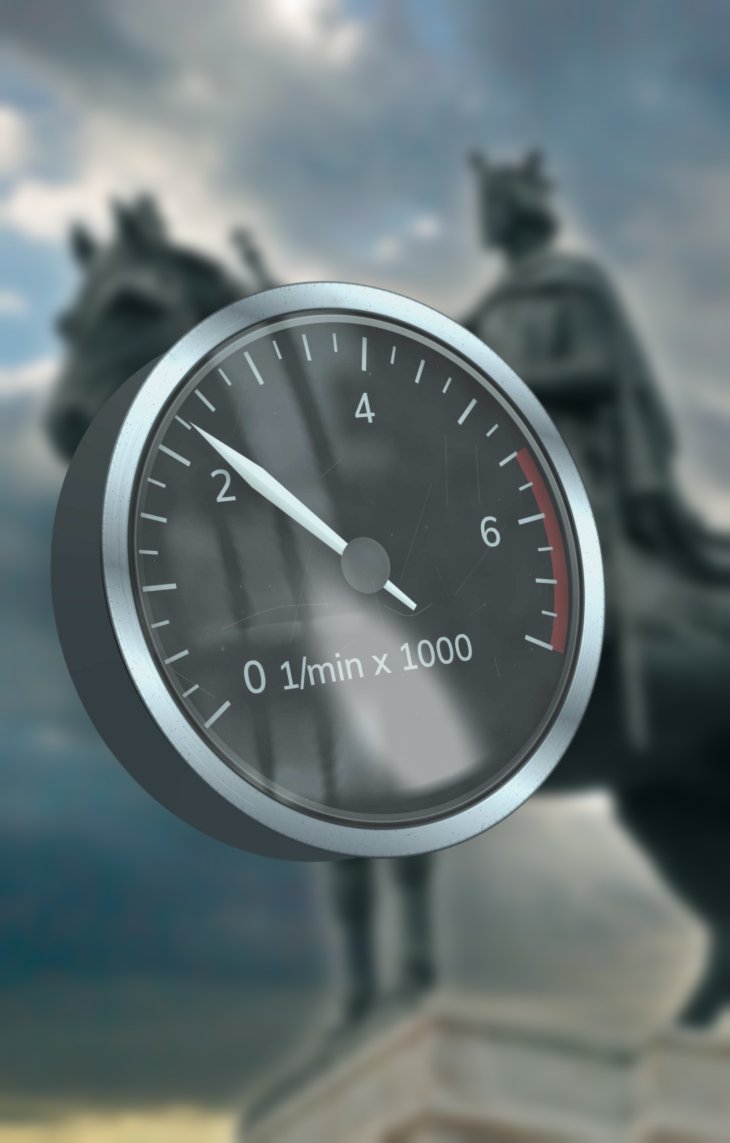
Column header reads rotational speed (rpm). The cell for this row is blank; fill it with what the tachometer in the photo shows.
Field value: 2250 rpm
